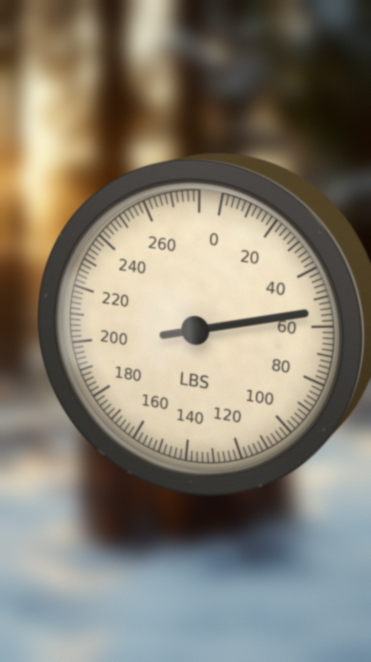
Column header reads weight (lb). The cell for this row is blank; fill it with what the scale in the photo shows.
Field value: 54 lb
